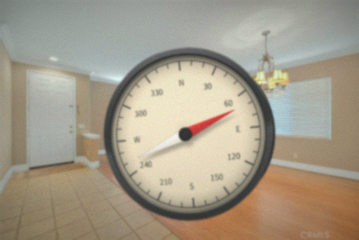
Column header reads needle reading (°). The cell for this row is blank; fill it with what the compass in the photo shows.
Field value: 70 °
